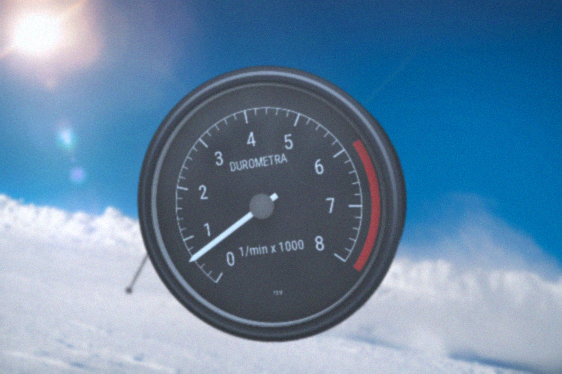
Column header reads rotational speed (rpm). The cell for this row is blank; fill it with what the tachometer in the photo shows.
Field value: 600 rpm
